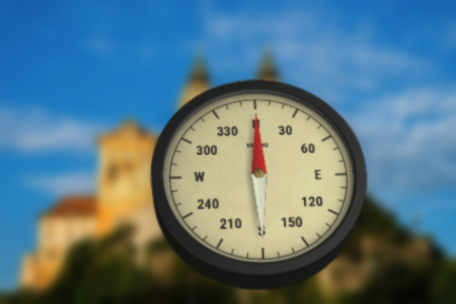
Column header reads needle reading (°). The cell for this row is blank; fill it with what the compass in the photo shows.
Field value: 0 °
